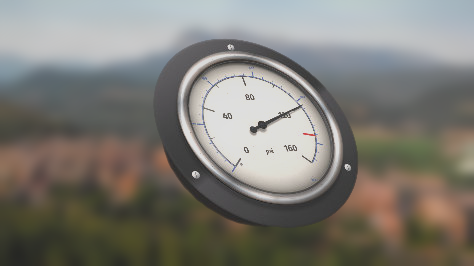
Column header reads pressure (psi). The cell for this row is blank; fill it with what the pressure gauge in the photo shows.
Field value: 120 psi
